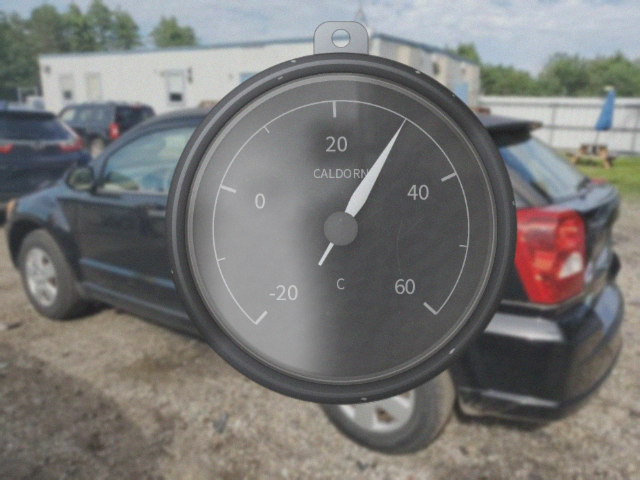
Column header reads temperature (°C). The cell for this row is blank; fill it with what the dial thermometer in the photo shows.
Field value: 30 °C
